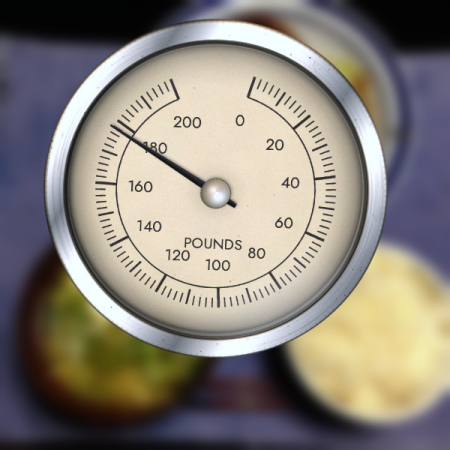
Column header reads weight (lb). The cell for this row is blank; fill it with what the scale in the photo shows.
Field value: 178 lb
